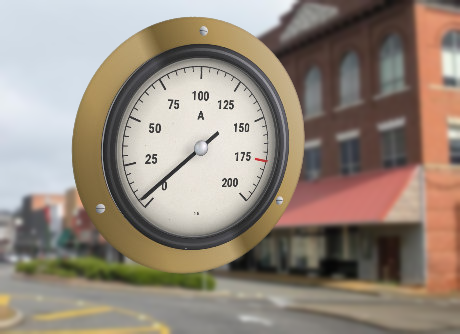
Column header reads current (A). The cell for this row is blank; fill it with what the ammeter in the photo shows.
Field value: 5 A
